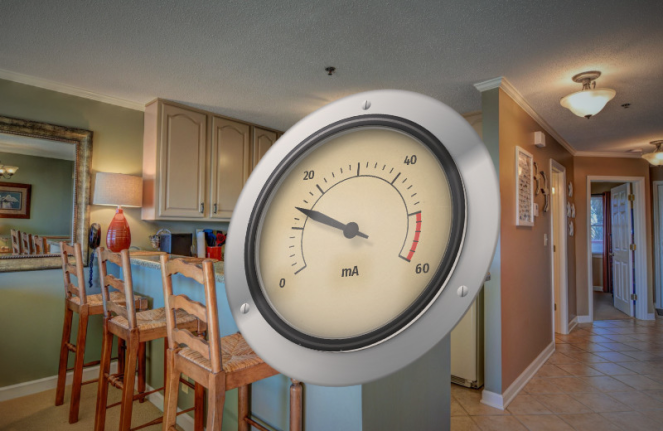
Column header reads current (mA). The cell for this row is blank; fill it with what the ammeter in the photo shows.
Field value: 14 mA
